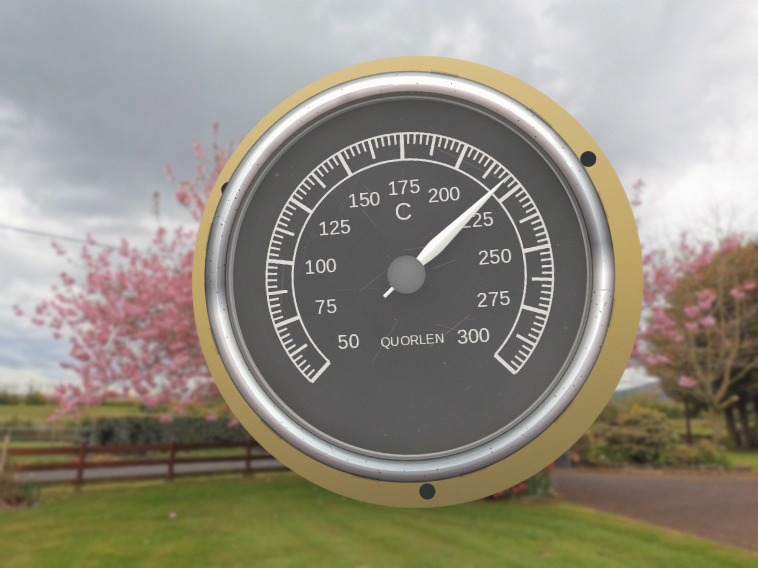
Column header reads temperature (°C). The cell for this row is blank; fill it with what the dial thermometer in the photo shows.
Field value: 220 °C
